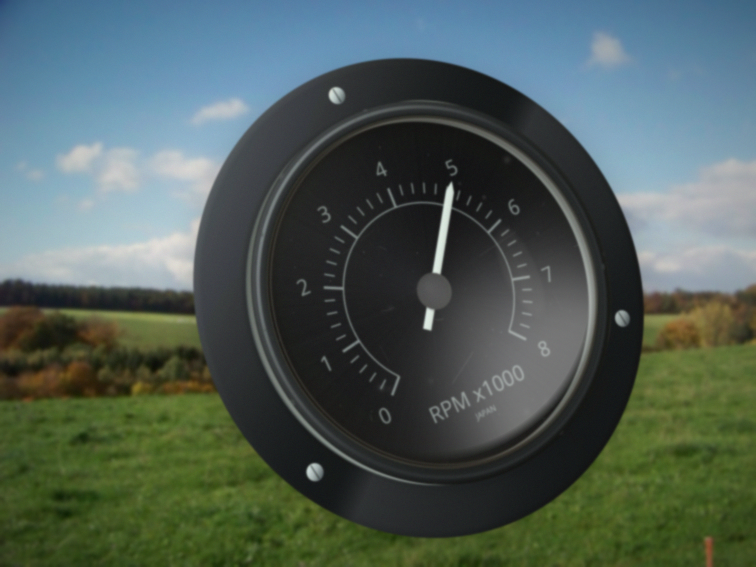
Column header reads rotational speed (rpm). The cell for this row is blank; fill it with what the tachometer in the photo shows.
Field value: 5000 rpm
